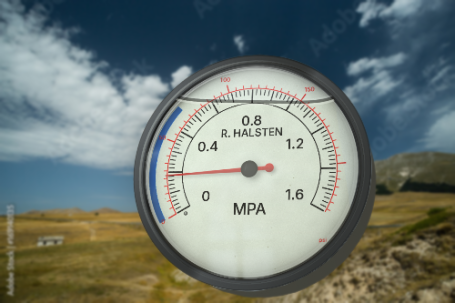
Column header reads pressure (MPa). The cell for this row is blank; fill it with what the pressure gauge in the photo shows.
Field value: 0.18 MPa
